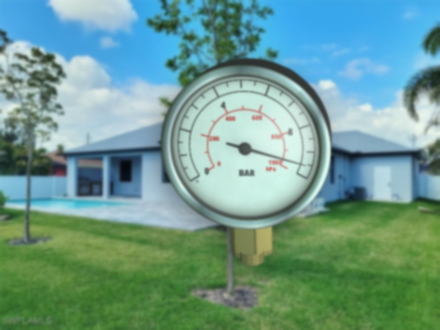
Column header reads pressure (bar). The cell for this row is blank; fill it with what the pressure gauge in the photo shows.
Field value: 9.5 bar
